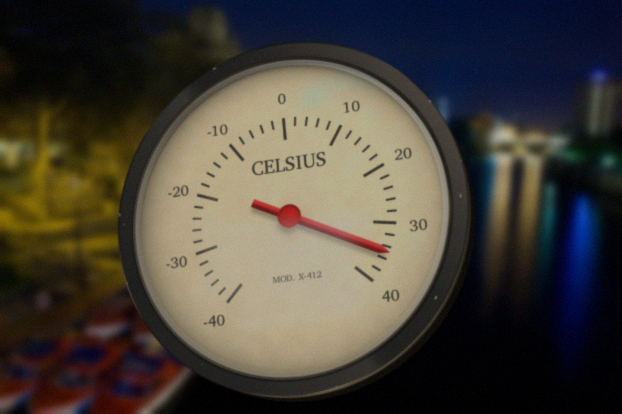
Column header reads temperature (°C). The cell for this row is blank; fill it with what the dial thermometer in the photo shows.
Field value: 35 °C
